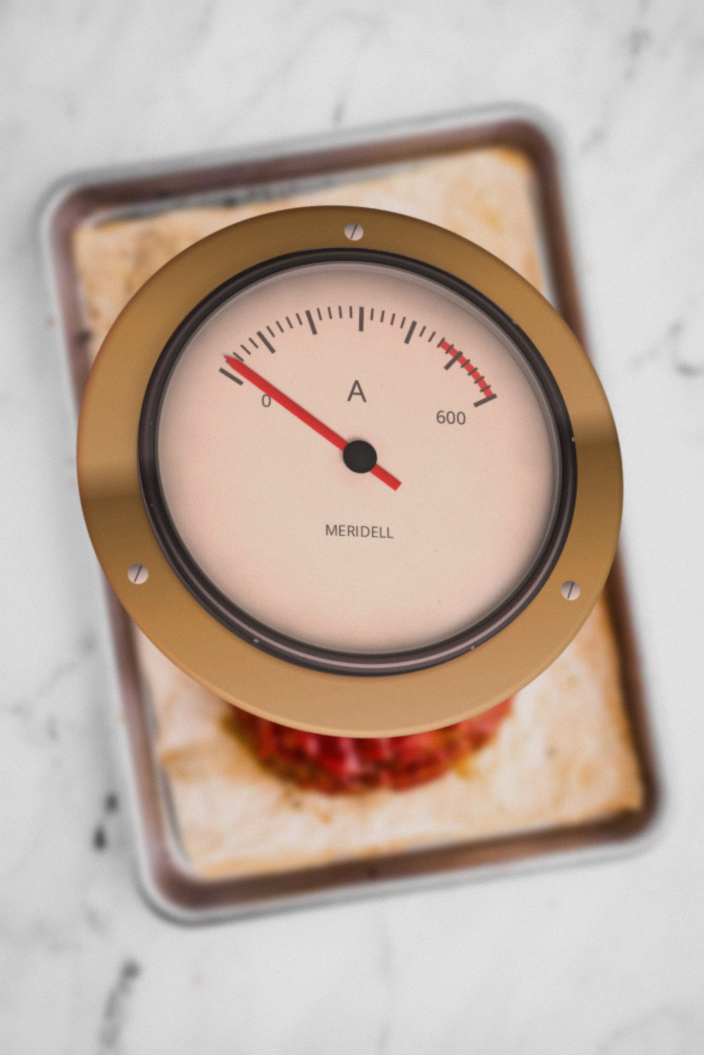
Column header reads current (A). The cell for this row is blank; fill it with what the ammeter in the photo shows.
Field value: 20 A
